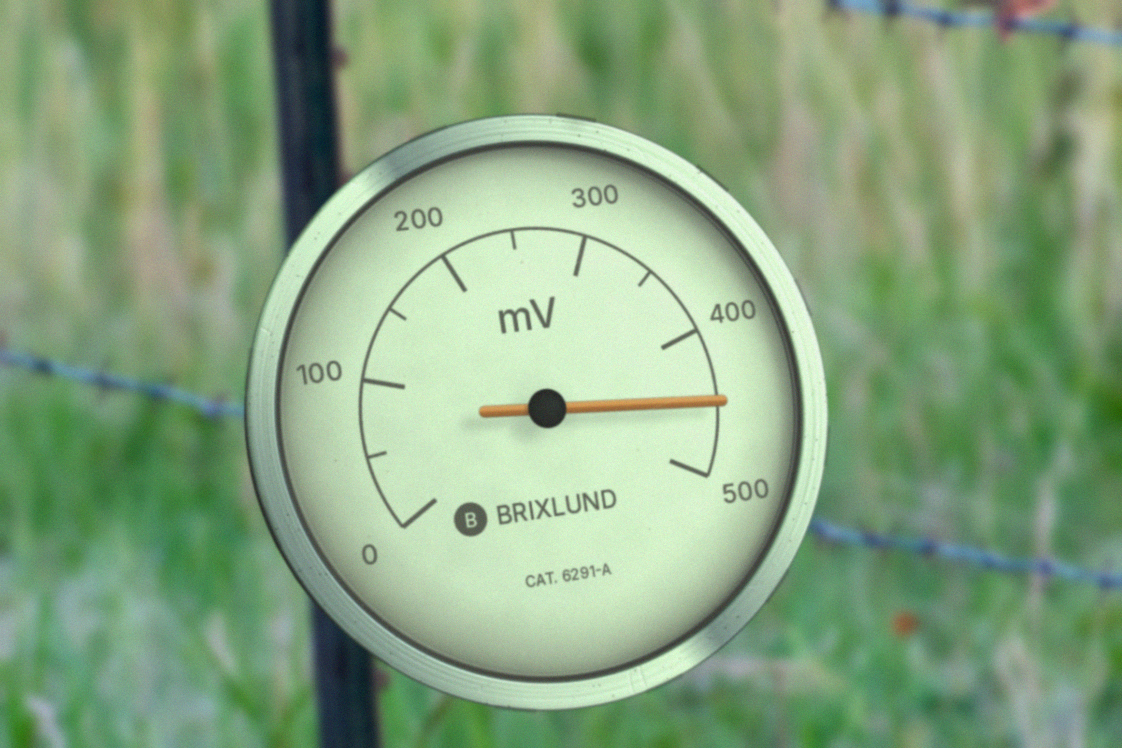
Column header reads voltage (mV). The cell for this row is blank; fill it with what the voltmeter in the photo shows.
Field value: 450 mV
